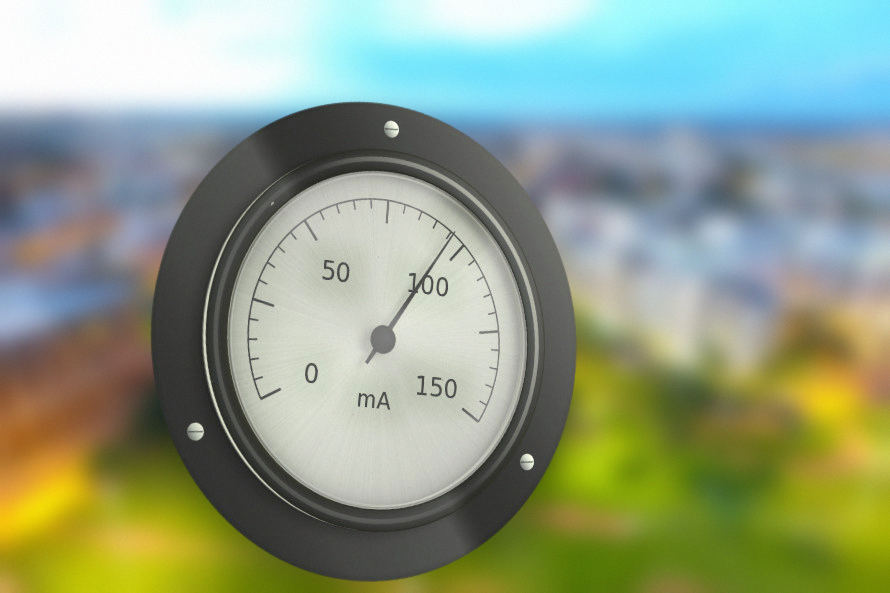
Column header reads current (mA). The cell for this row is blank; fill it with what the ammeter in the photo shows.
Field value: 95 mA
